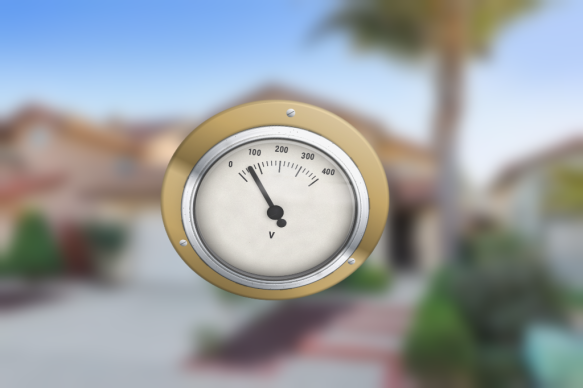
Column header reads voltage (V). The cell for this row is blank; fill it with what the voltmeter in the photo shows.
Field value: 60 V
